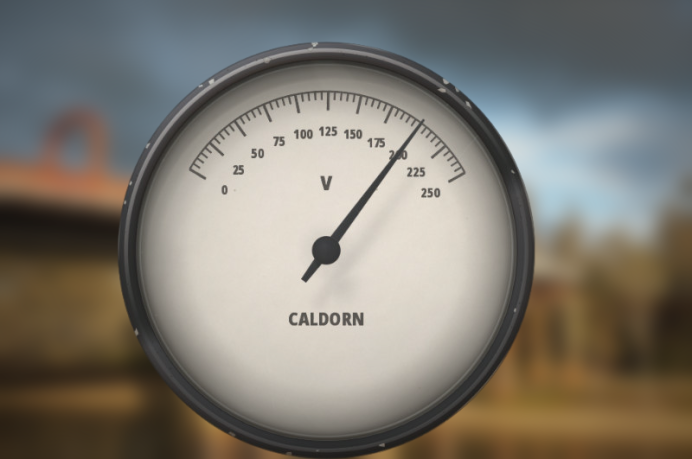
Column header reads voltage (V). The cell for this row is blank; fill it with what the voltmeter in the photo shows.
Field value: 200 V
